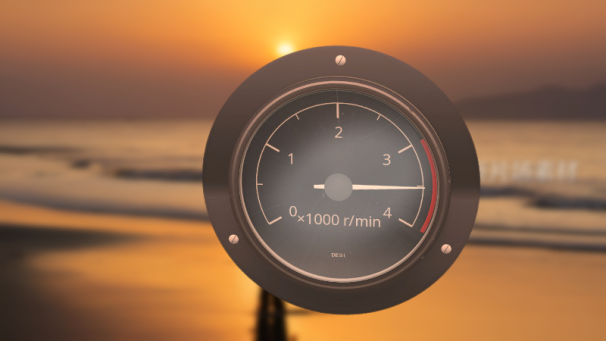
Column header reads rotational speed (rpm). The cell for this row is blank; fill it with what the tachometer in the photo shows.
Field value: 3500 rpm
